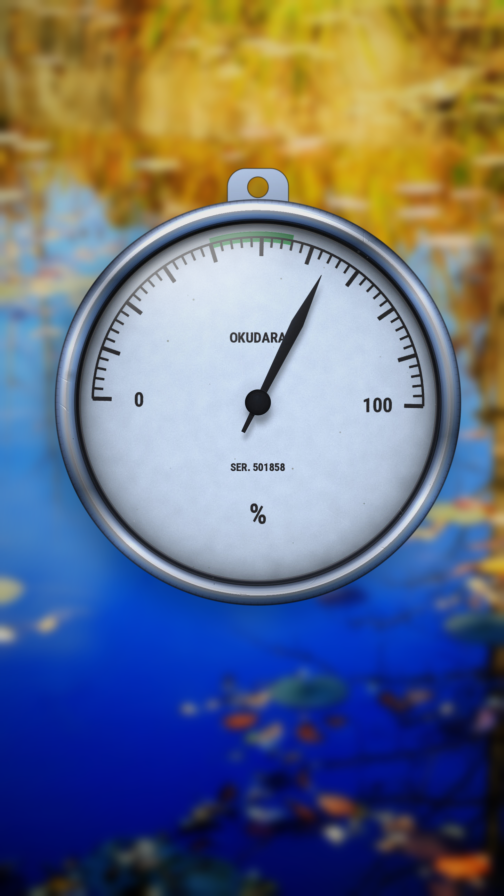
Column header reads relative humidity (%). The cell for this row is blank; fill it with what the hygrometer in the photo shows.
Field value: 64 %
